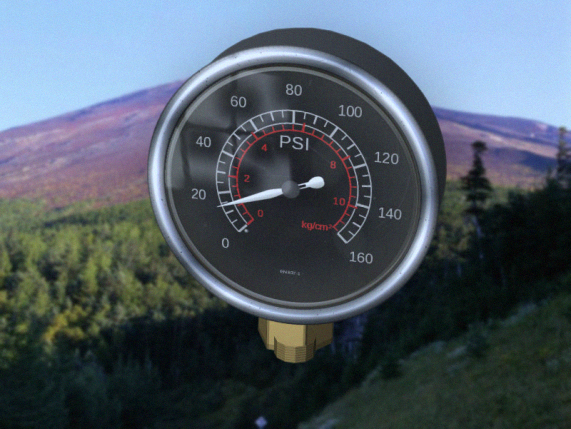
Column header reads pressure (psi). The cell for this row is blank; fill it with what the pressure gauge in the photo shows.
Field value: 15 psi
